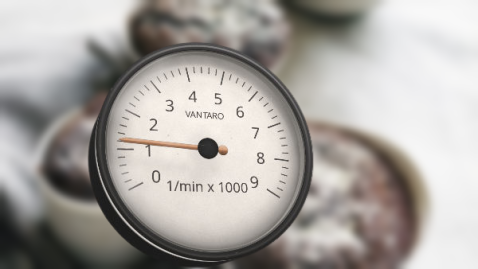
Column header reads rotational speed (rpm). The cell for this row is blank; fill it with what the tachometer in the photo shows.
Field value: 1200 rpm
